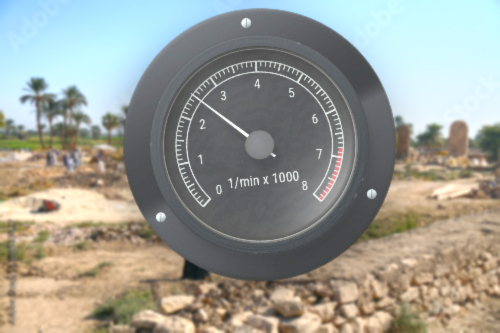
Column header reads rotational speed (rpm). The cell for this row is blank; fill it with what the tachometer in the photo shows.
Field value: 2500 rpm
